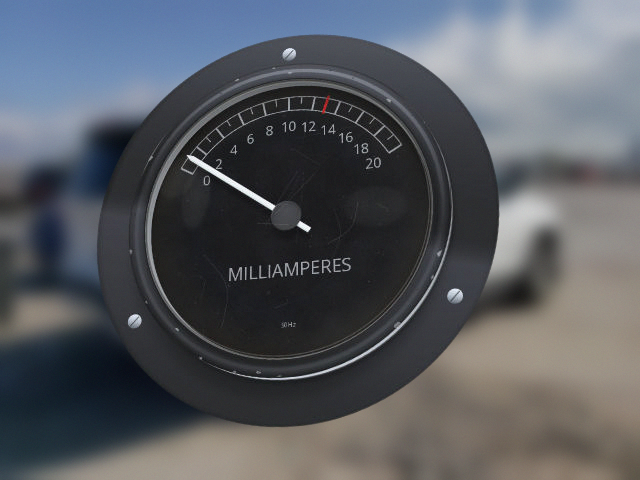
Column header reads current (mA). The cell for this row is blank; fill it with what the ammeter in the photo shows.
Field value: 1 mA
